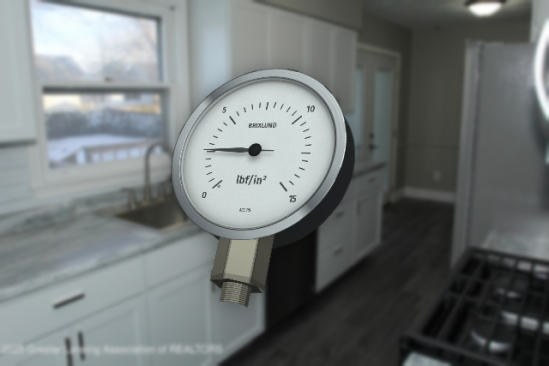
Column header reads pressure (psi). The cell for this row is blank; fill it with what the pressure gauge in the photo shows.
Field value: 2.5 psi
